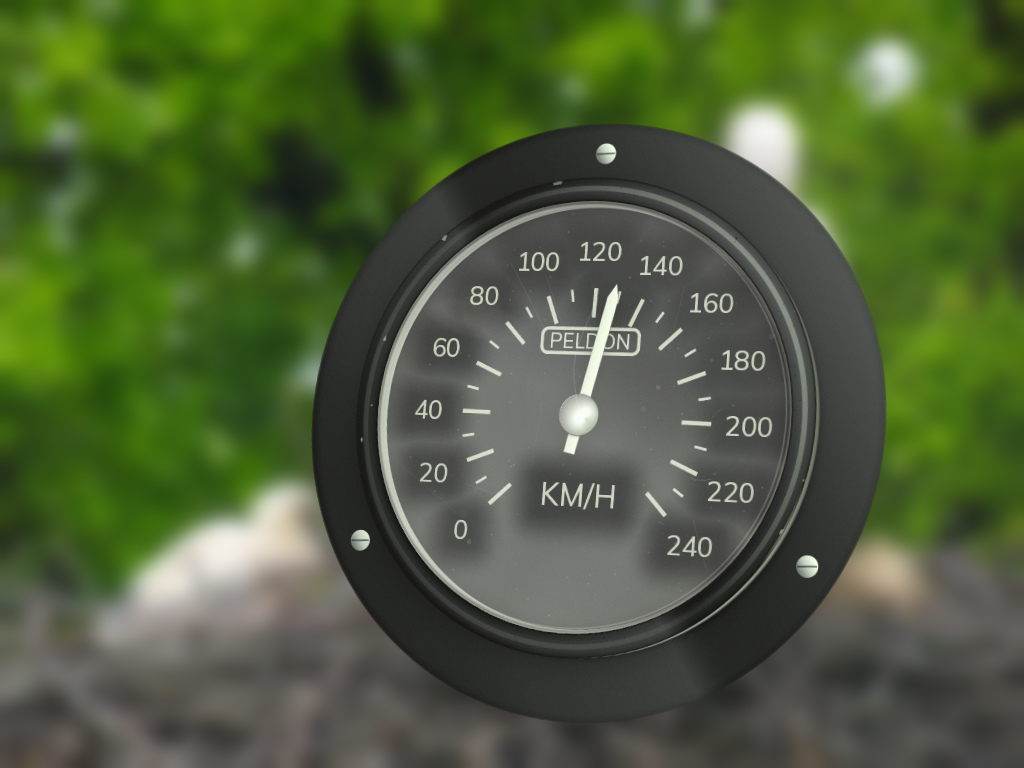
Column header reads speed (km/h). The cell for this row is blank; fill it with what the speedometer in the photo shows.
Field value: 130 km/h
